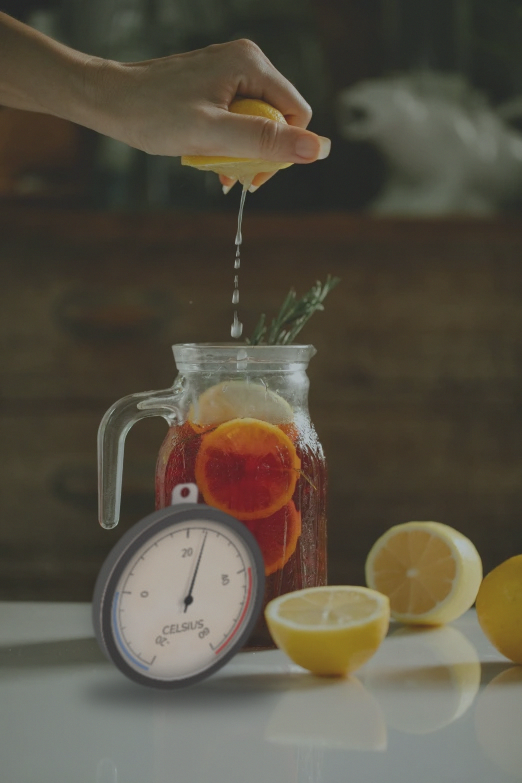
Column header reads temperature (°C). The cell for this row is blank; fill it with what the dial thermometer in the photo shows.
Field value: 24 °C
